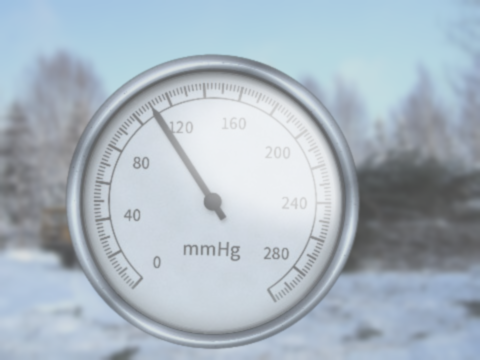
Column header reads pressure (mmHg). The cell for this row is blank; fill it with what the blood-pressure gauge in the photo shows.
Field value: 110 mmHg
